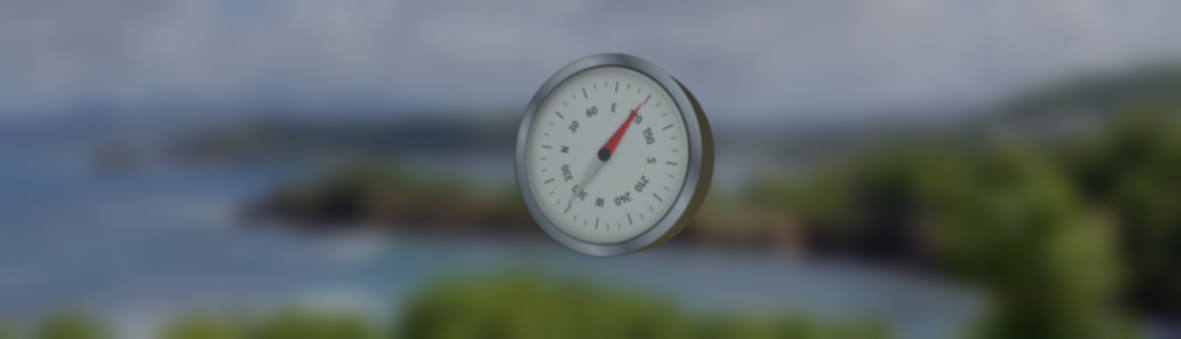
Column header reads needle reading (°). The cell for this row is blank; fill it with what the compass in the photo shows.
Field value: 120 °
